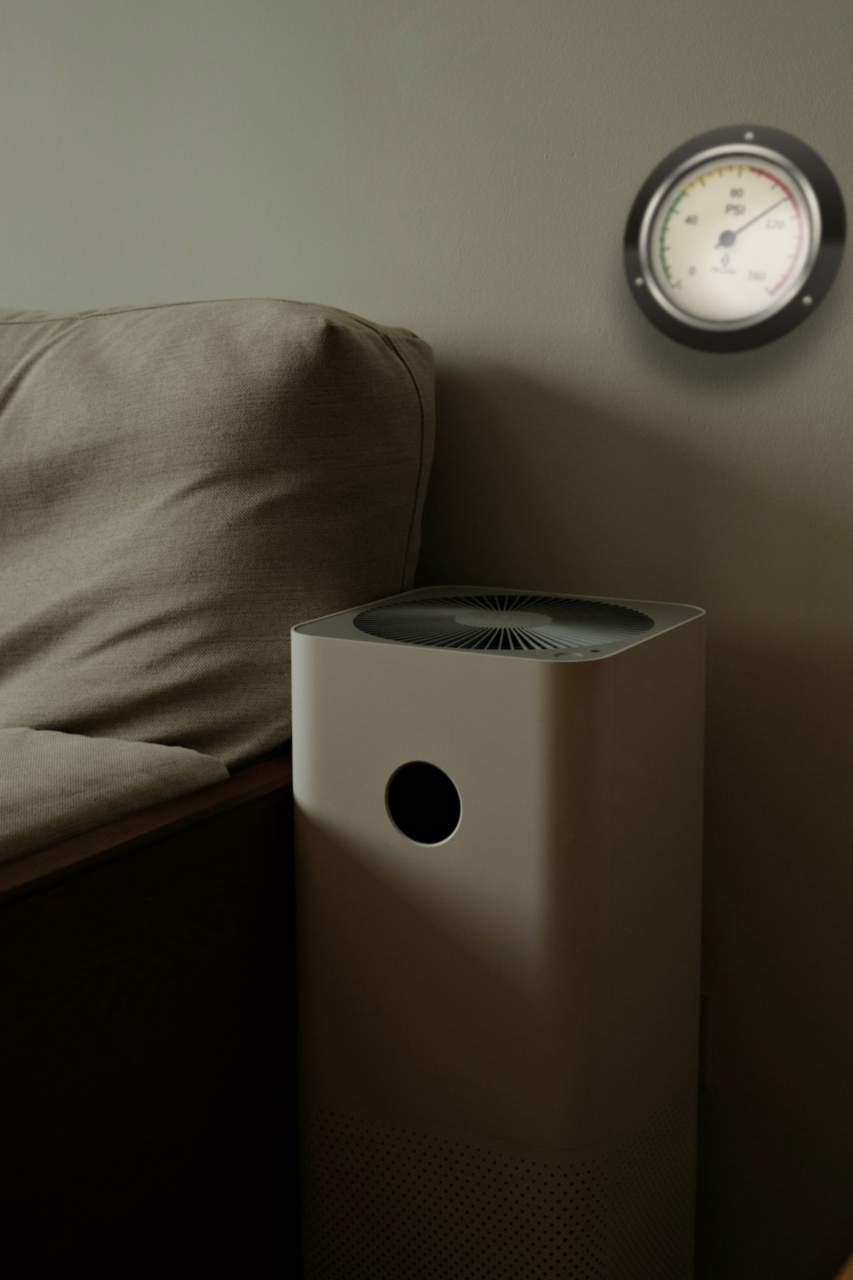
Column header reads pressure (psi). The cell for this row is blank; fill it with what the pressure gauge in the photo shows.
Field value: 110 psi
